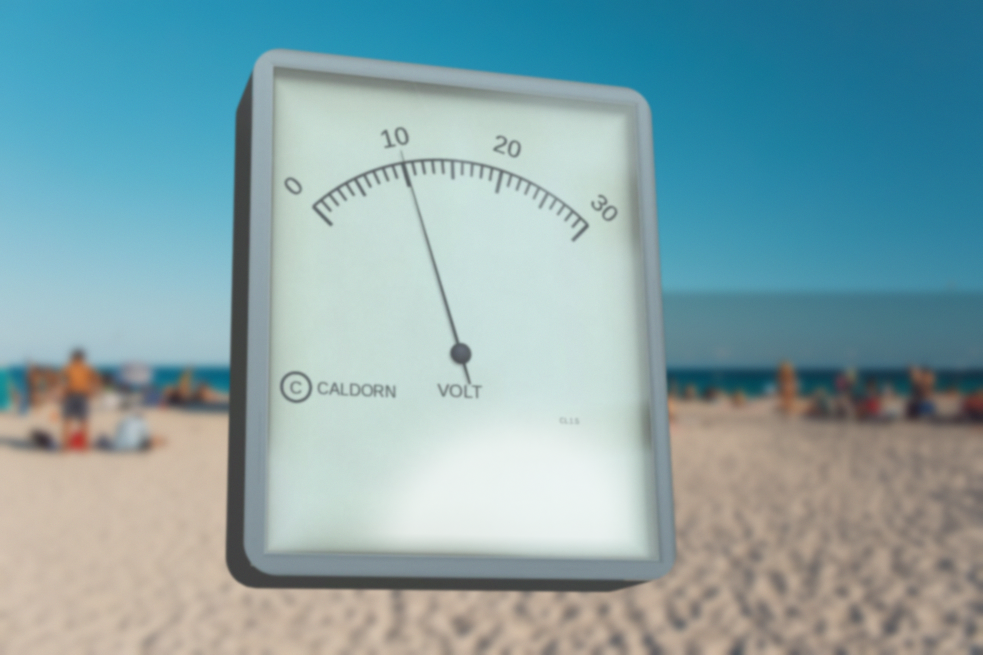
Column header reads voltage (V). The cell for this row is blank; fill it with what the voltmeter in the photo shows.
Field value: 10 V
